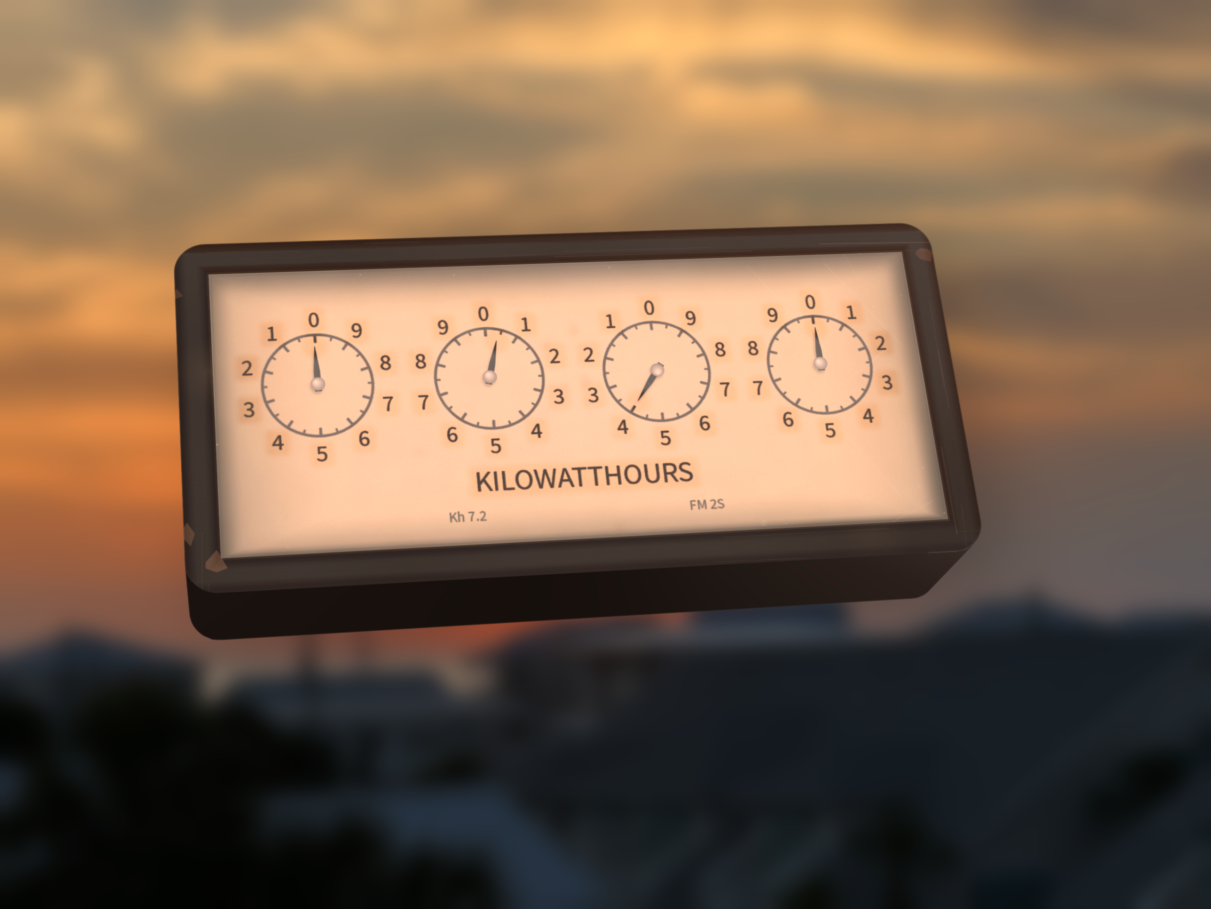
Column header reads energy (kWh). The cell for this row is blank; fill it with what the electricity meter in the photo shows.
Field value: 40 kWh
